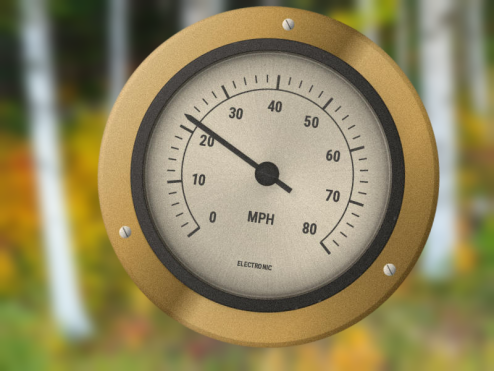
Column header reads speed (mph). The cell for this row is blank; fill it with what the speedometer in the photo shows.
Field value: 22 mph
